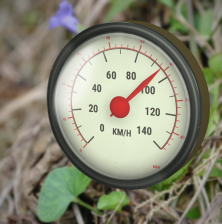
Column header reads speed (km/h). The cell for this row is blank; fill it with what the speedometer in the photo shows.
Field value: 95 km/h
